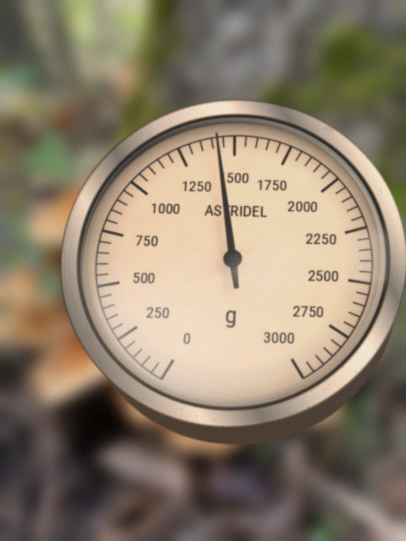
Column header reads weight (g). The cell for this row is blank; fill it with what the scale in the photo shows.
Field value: 1425 g
